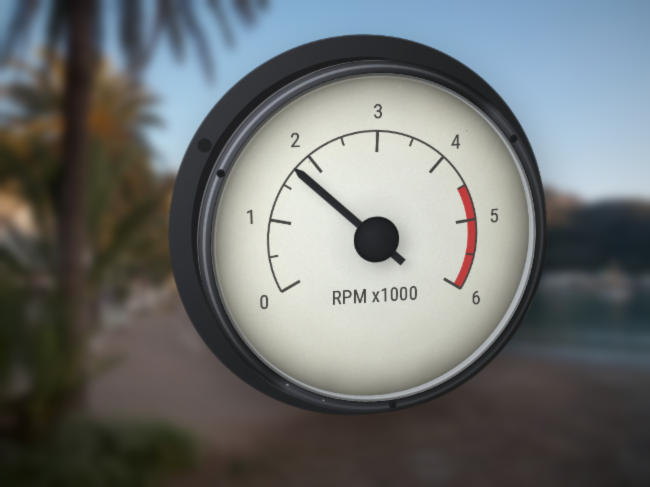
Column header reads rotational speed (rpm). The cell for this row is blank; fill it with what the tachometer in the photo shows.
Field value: 1750 rpm
